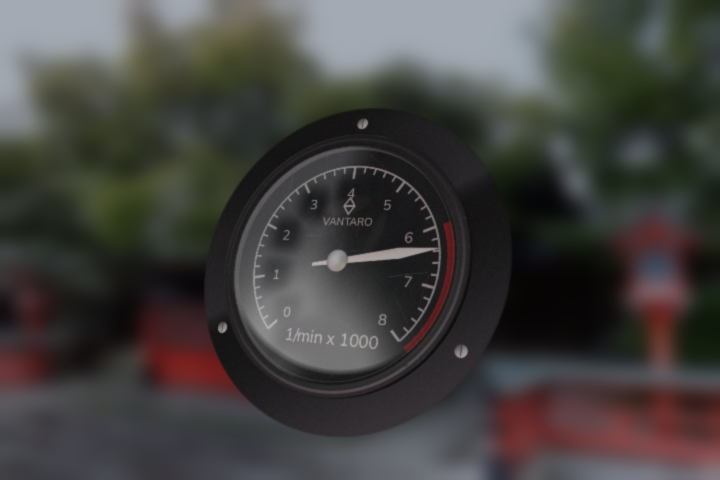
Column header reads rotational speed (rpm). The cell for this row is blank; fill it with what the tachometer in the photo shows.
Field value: 6400 rpm
